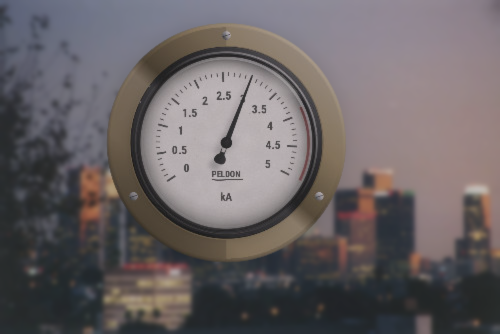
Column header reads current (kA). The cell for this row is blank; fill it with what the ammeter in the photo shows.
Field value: 3 kA
